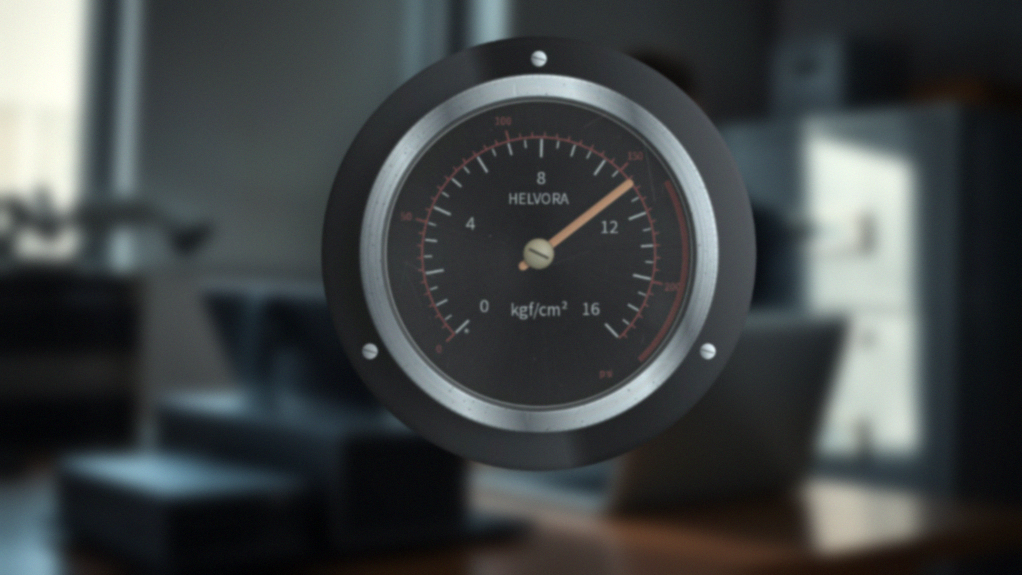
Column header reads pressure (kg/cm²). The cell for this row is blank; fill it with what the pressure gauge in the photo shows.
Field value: 11 kg/cm²
